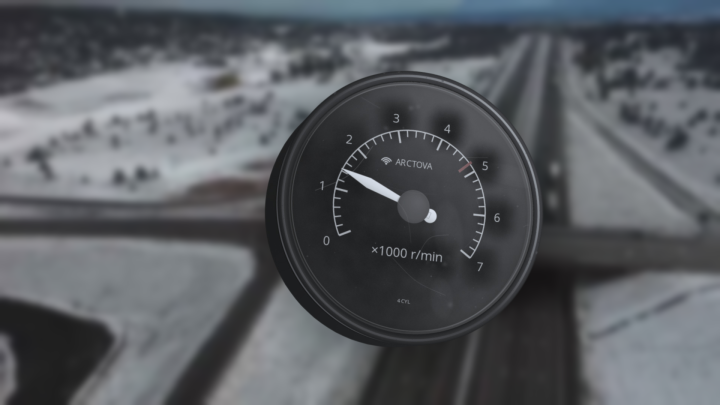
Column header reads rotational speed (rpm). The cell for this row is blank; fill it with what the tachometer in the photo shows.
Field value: 1400 rpm
